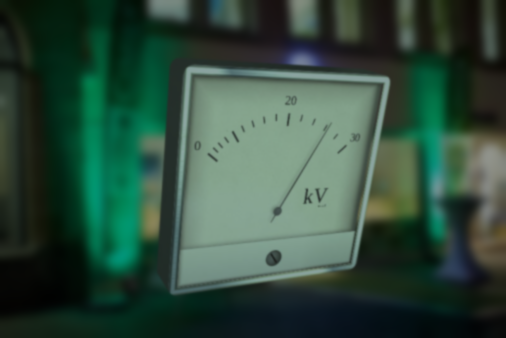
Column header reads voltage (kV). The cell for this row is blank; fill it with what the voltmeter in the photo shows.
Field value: 26 kV
